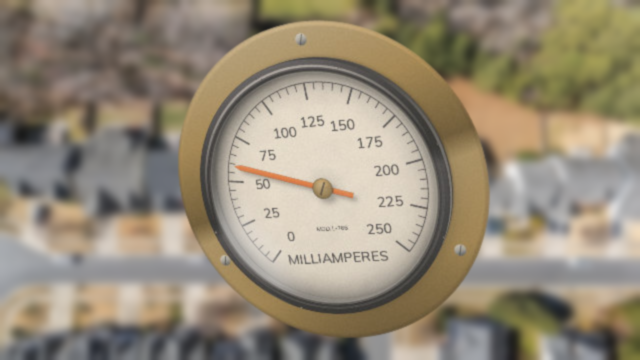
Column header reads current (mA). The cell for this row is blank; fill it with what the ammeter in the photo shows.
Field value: 60 mA
